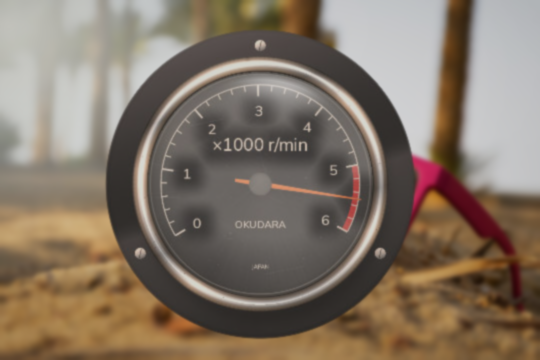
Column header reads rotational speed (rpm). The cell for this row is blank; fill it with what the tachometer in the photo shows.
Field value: 5500 rpm
